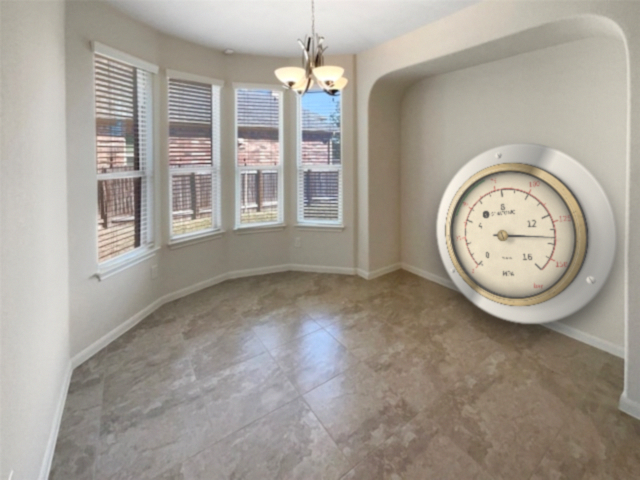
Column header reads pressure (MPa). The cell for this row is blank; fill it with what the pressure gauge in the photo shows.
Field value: 13.5 MPa
